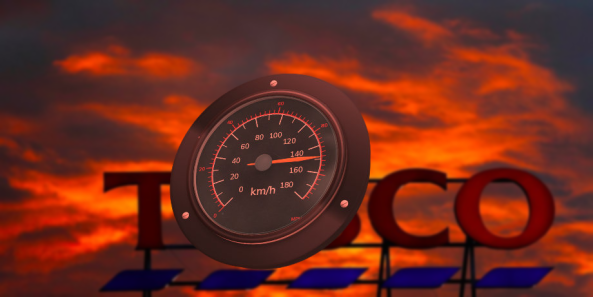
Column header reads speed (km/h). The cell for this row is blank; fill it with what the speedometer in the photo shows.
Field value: 150 km/h
